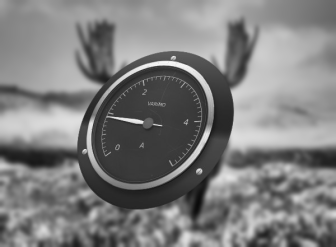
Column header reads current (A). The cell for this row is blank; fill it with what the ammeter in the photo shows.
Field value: 0.9 A
